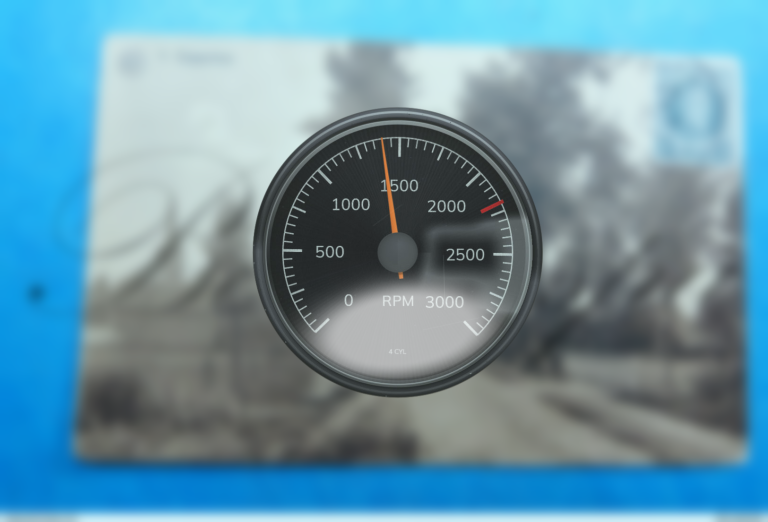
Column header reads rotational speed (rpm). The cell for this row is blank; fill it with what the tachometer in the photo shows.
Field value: 1400 rpm
